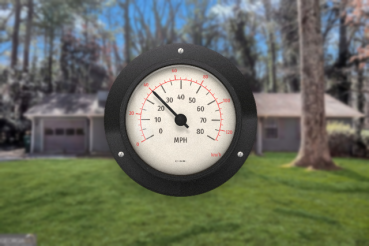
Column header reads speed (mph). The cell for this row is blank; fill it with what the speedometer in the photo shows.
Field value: 25 mph
